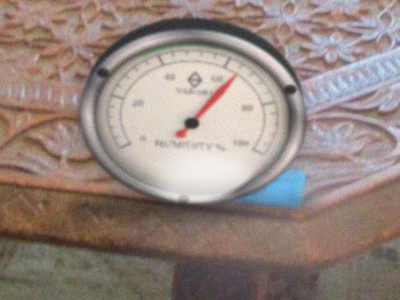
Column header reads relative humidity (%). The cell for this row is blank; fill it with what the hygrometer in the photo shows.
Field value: 64 %
